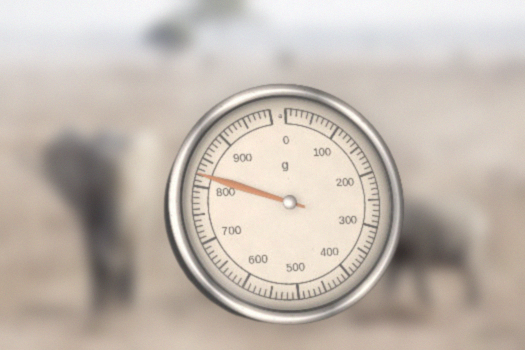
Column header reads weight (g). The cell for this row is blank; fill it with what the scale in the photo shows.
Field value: 820 g
